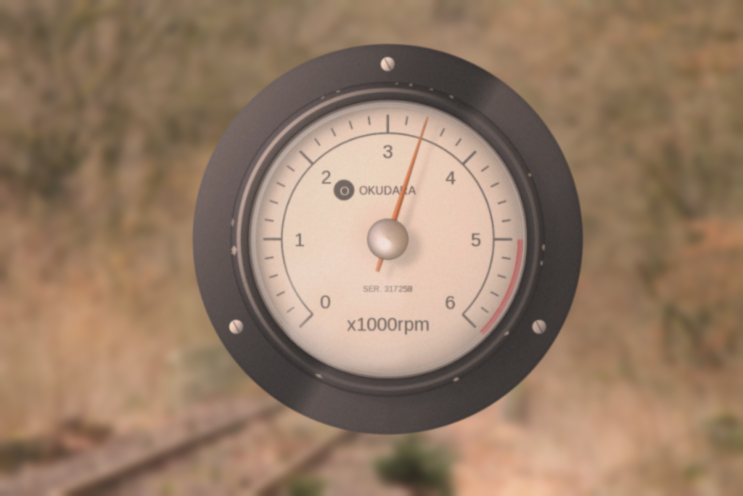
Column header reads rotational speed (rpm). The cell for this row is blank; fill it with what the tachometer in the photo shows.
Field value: 3400 rpm
